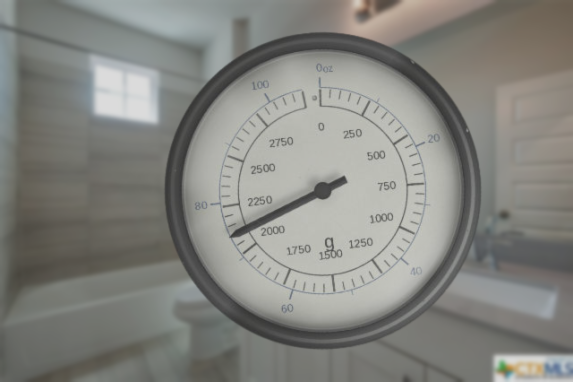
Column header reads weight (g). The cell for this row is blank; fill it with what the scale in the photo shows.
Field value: 2100 g
